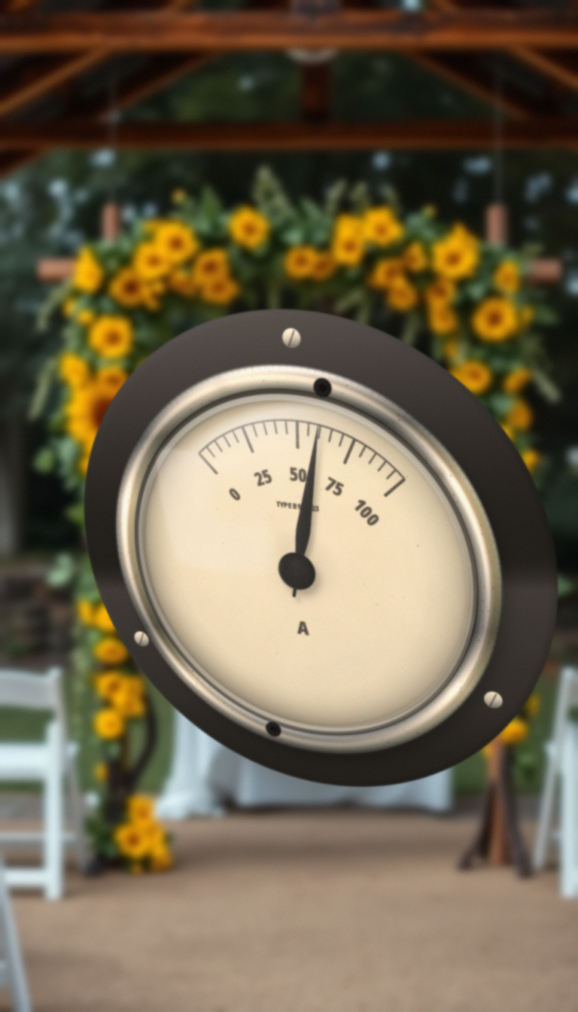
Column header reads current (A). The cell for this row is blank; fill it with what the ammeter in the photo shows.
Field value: 60 A
